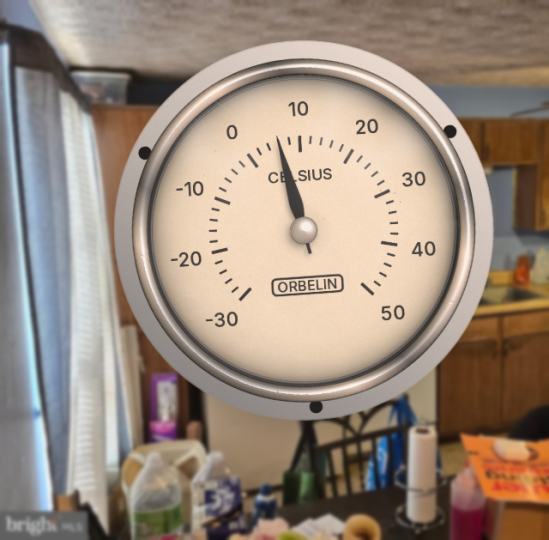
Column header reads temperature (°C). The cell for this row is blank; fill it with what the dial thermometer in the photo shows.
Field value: 6 °C
